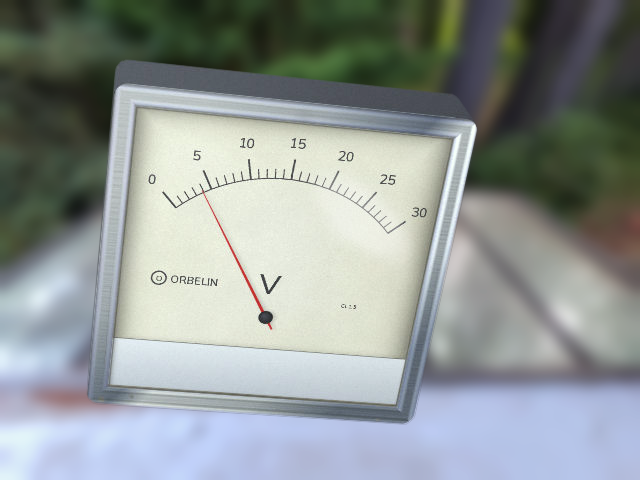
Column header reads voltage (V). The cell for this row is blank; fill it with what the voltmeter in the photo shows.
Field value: 4 V
